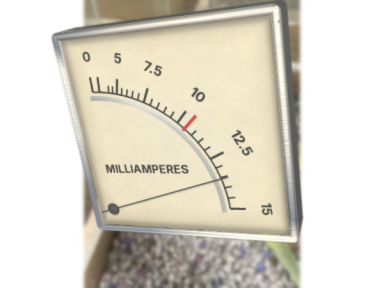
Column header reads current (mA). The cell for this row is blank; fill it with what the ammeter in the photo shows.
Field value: 13.5 mA
